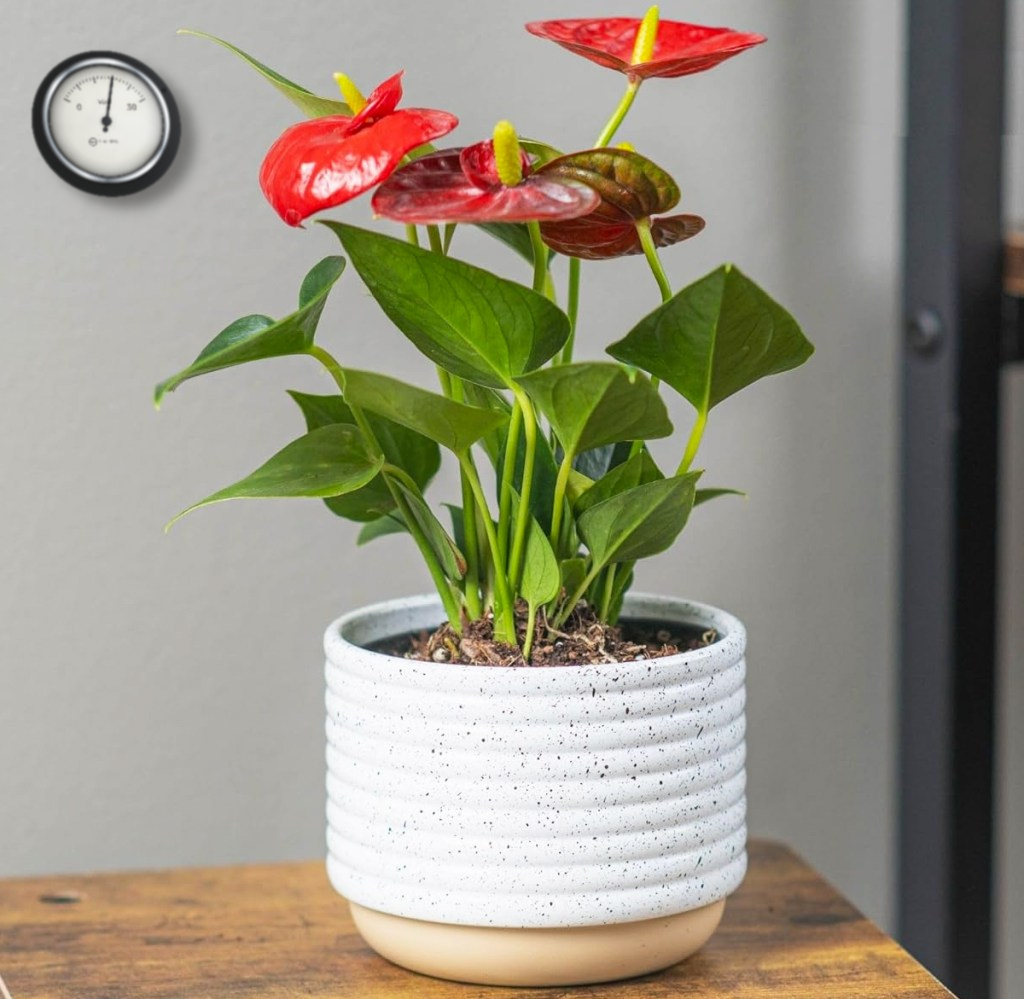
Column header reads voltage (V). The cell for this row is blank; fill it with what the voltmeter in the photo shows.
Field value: 30 V
